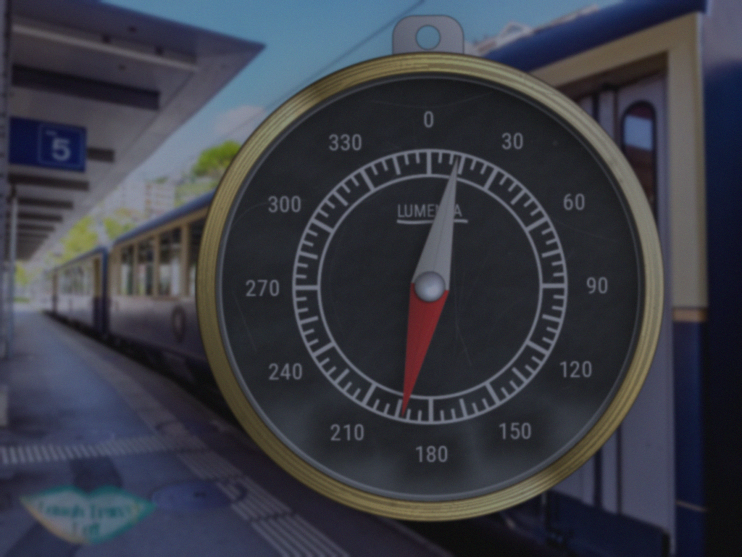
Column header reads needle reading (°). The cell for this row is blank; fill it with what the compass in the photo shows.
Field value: 192.5 °
